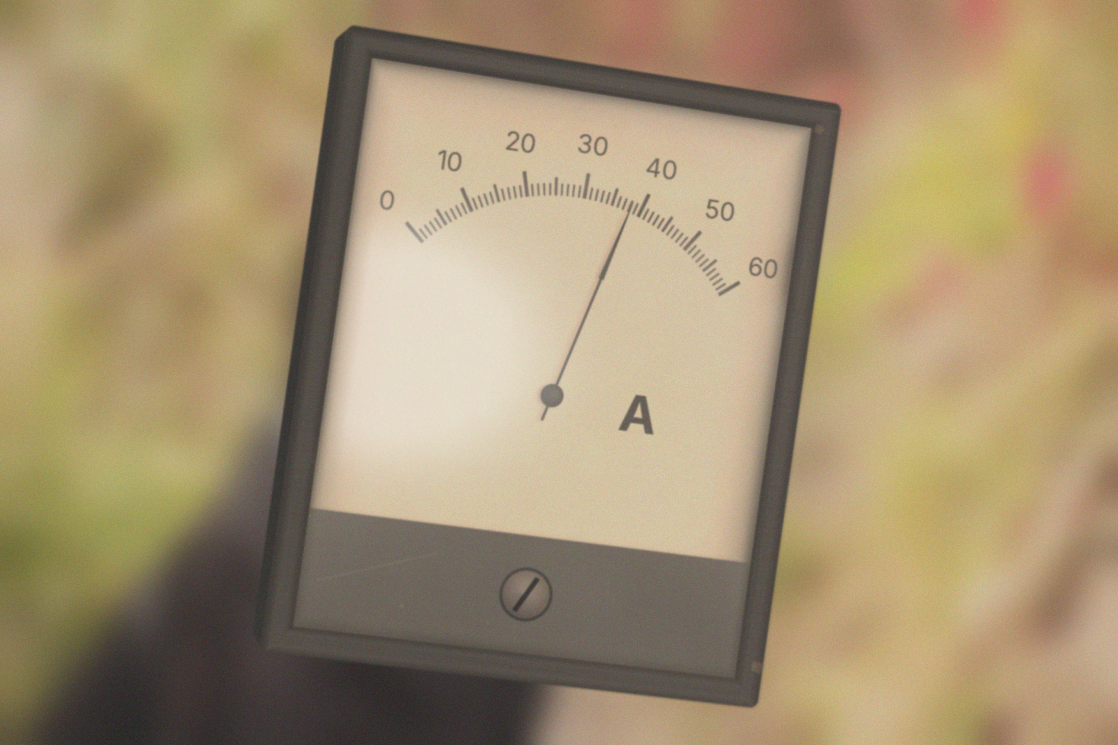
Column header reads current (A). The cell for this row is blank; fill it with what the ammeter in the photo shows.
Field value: 38 A
